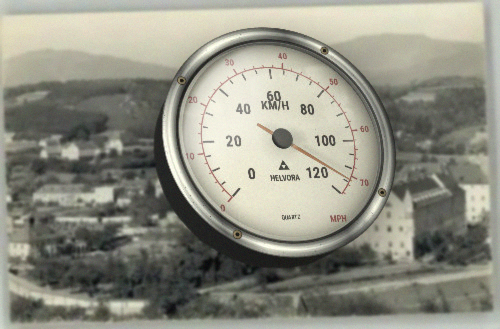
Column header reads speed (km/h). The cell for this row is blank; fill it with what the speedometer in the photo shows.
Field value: 115 km/h
